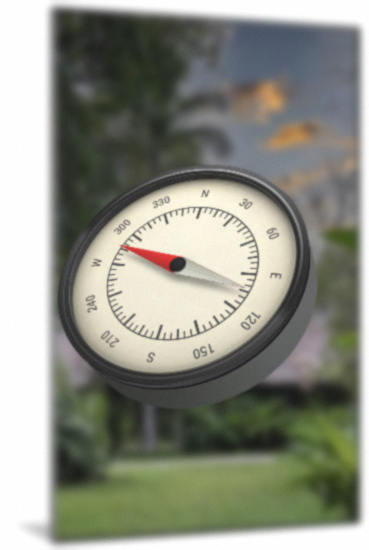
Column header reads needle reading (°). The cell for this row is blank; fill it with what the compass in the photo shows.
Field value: 285 °
